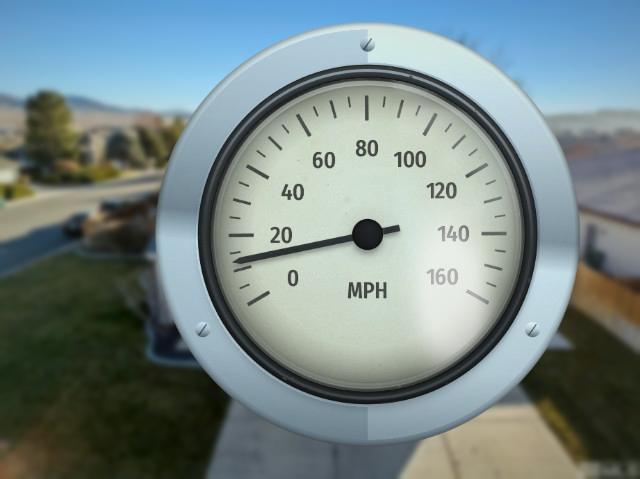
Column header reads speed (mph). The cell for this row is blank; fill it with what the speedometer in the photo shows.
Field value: 12.5 mph
